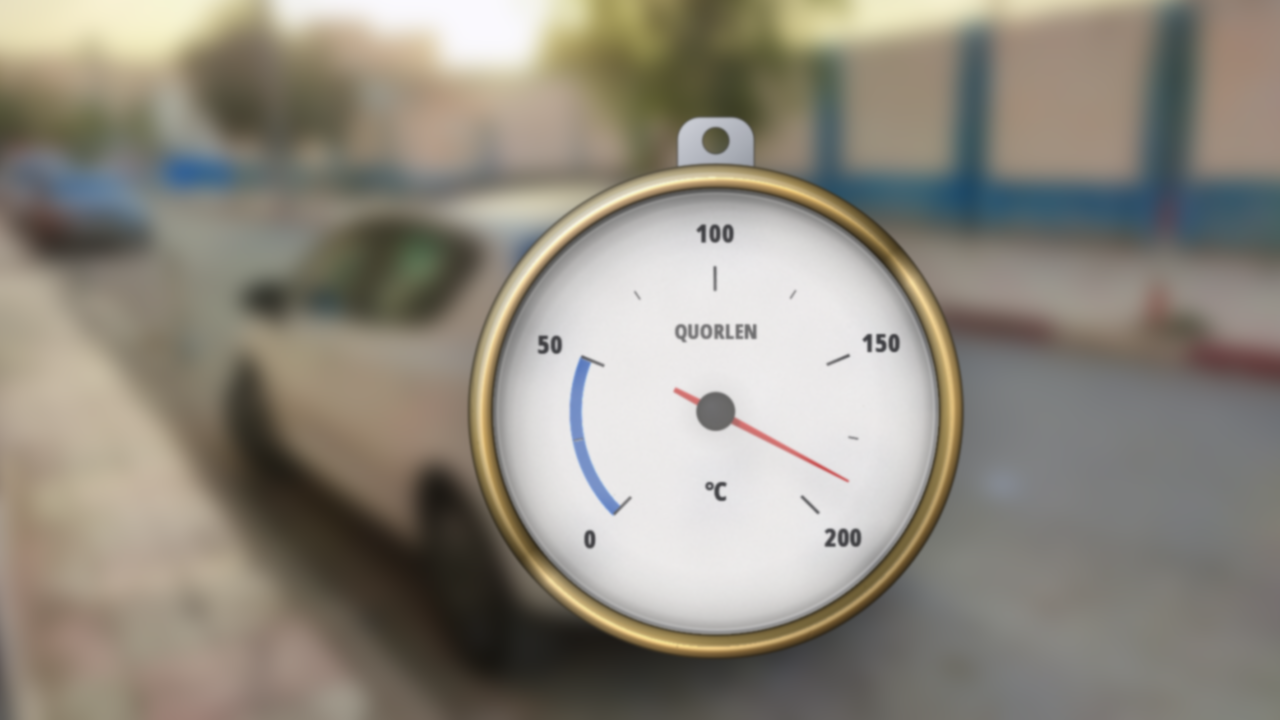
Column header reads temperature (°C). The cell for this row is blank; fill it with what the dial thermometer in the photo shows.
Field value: 187.5 °C
